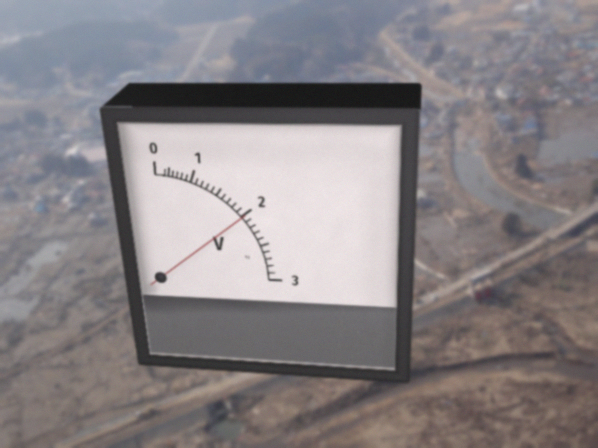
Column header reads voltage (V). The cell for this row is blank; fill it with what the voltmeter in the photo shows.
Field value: 2 V
